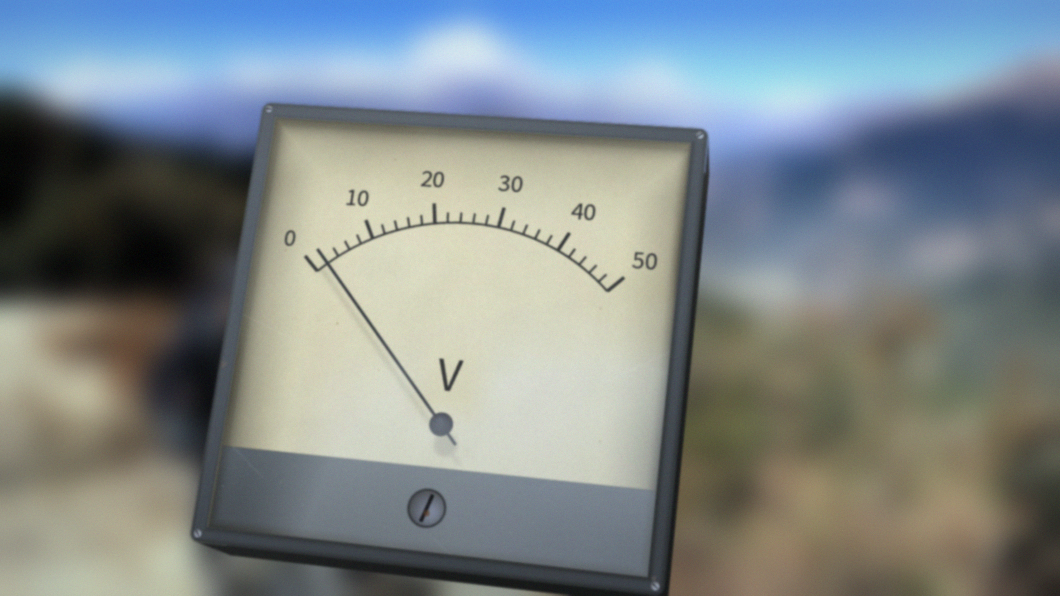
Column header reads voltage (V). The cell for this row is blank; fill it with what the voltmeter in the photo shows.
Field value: 2 V
